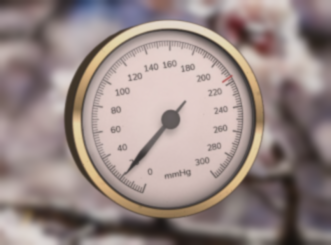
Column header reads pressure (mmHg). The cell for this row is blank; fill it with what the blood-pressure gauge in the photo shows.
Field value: 20 mmHg
